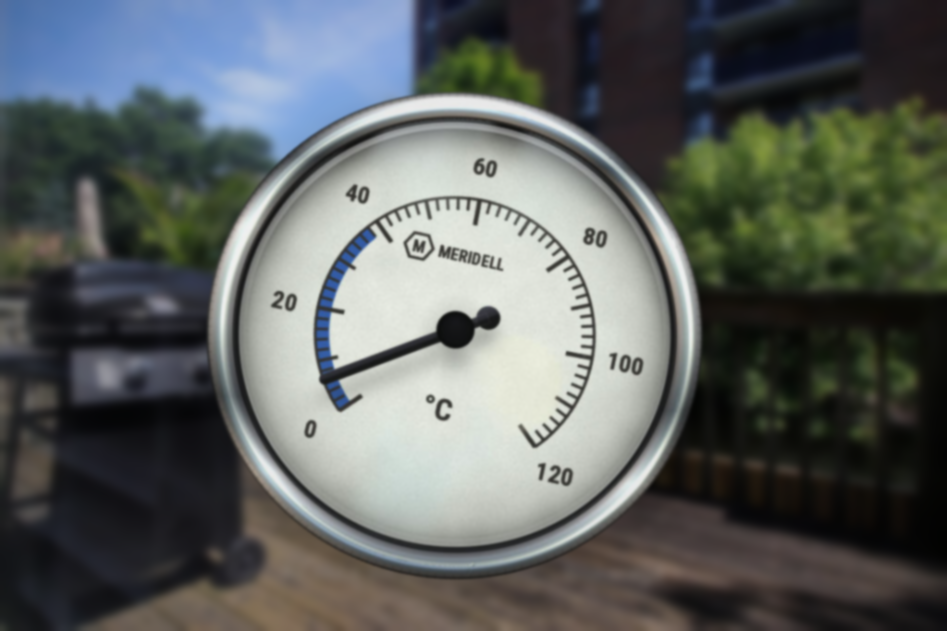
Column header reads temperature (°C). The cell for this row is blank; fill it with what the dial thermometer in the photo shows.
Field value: 6 °C
